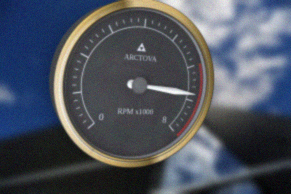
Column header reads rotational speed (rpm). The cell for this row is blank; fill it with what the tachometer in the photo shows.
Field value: 6800 rpm
